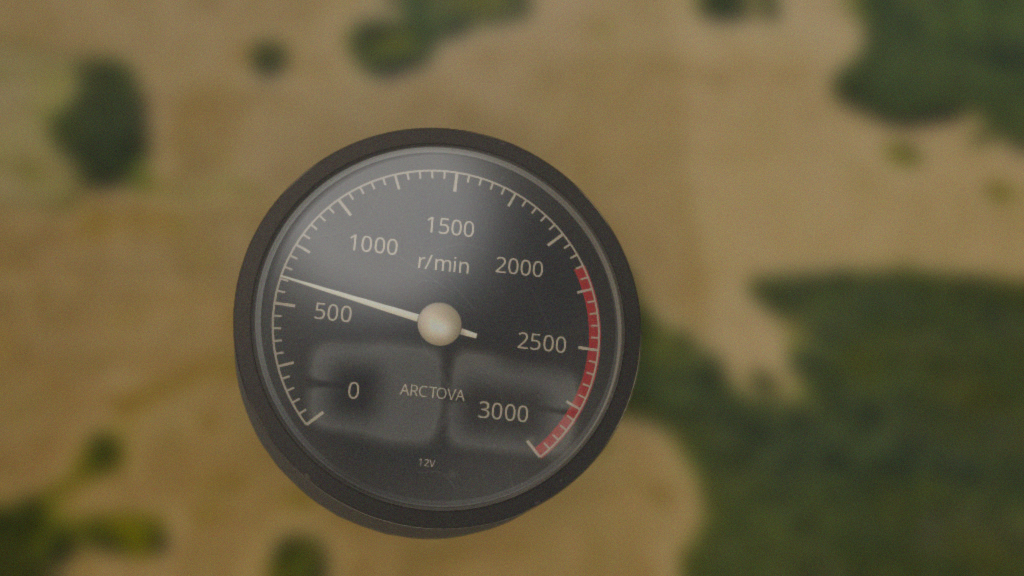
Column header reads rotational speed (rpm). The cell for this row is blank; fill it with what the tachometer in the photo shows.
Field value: 600 rpm
